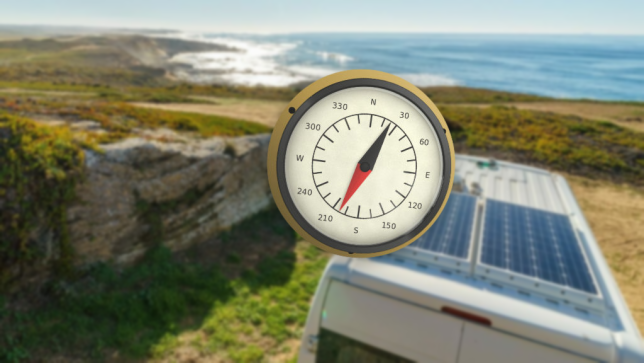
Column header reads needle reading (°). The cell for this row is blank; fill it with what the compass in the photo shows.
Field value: 202.5 °
